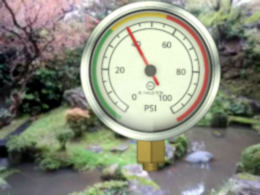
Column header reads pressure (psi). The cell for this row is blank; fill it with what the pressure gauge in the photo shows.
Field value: 40 psi
